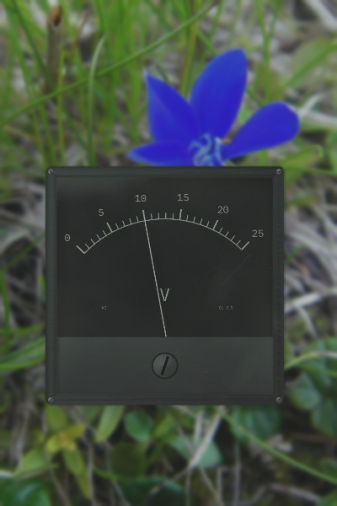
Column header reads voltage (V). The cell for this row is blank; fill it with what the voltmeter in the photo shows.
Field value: 10 V
